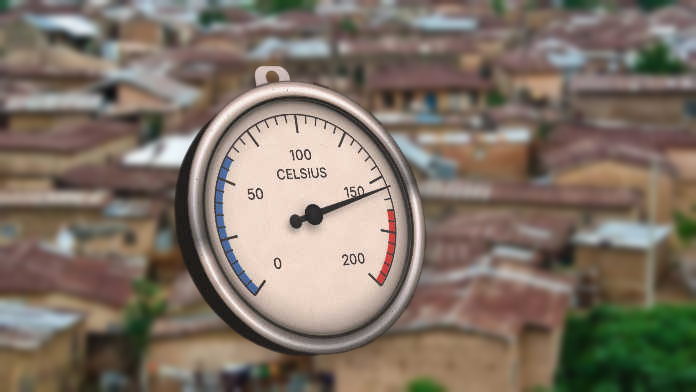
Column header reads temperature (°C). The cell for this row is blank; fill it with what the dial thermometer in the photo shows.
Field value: 155 °C
